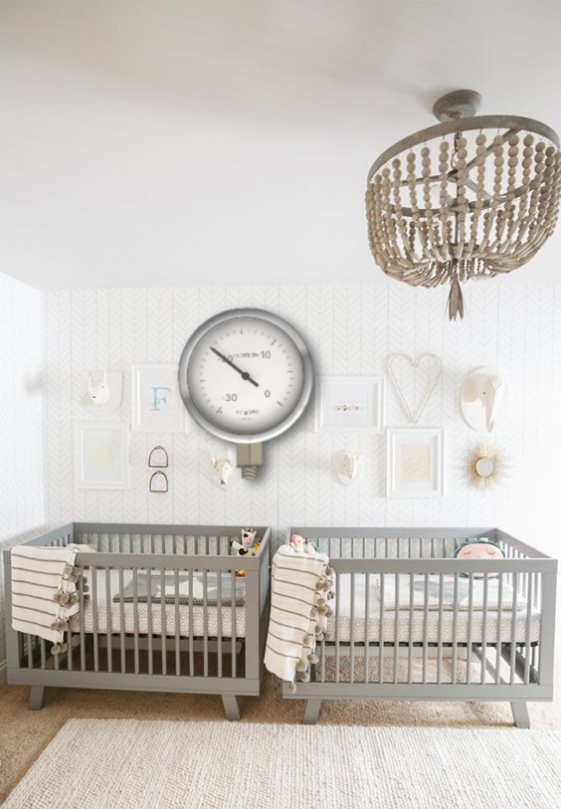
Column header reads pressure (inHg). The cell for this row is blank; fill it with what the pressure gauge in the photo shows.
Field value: -20 inHg
